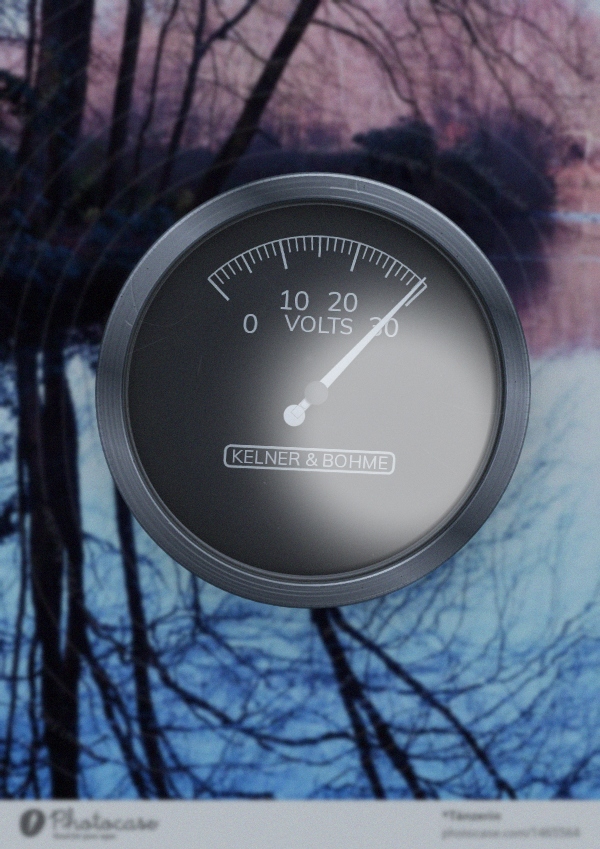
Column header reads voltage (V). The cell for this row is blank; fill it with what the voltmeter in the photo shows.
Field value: 29 V
